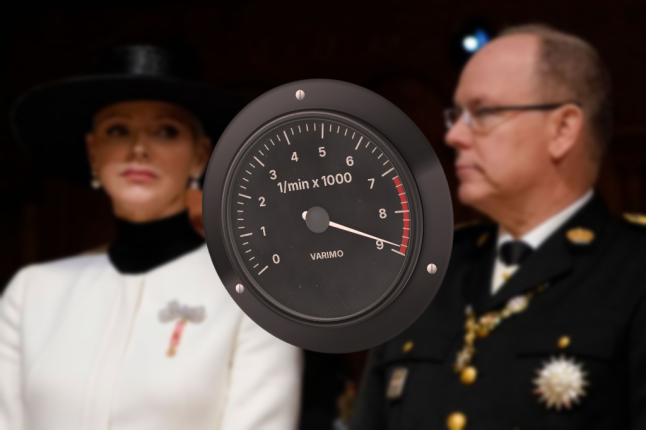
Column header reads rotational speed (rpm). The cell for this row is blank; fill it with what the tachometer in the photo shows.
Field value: 8800 rpm
